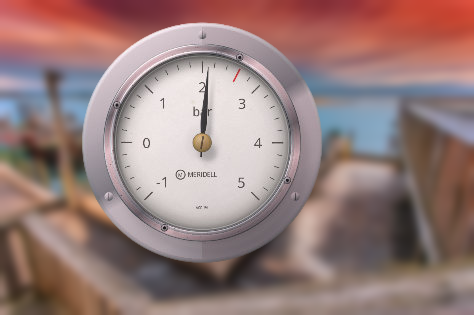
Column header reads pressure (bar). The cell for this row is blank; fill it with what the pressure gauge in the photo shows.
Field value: 2.1 bar
